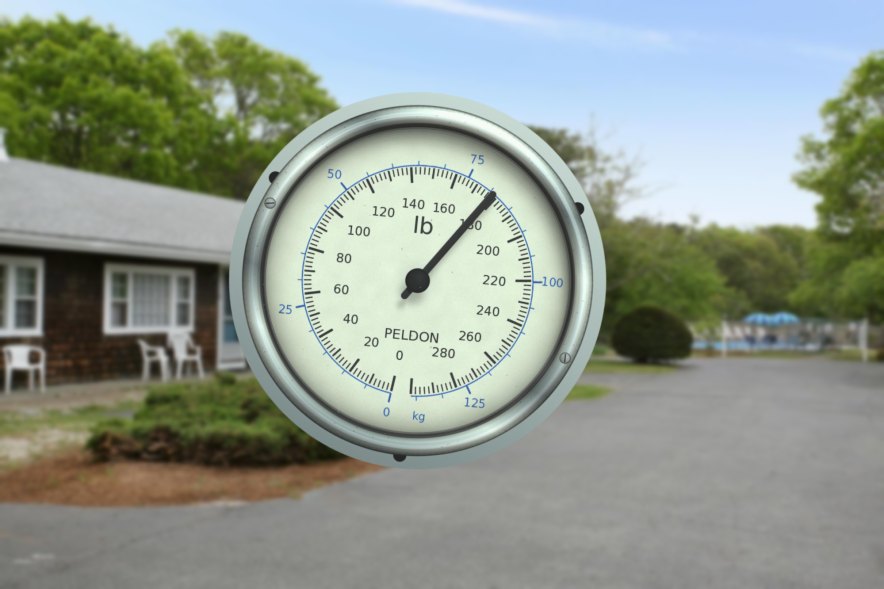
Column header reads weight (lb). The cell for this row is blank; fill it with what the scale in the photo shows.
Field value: 178 lb
